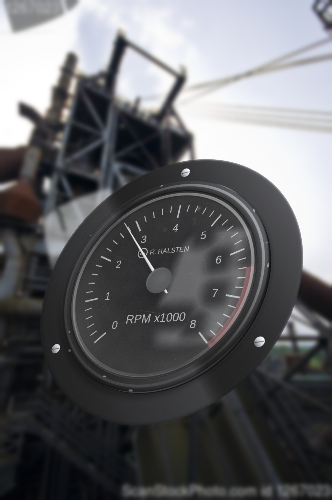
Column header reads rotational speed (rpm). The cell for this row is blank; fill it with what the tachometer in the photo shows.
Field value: 2800 rpm
